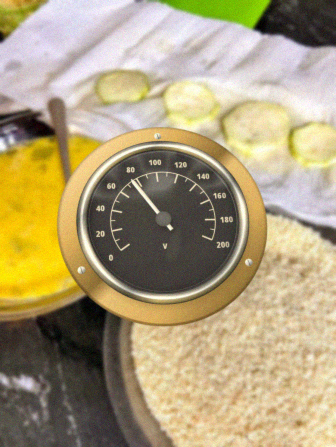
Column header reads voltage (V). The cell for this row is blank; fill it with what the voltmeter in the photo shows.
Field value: 75 V
